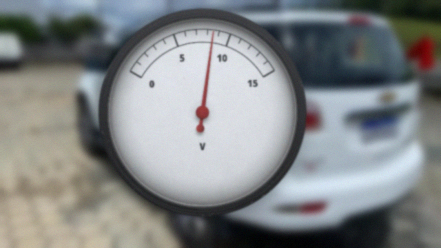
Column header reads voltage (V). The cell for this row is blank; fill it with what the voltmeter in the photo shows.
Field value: 8.5 V
